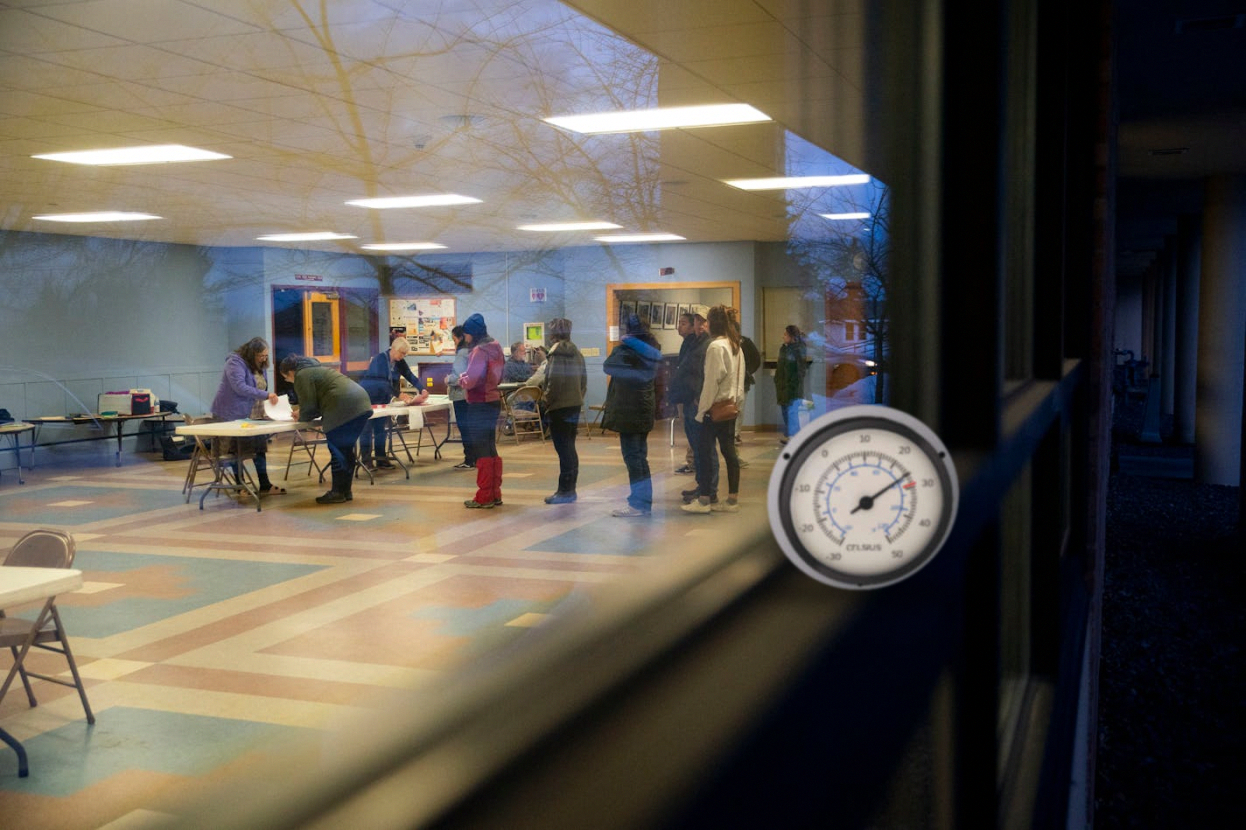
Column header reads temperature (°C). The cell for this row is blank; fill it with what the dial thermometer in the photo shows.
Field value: 25 °C
